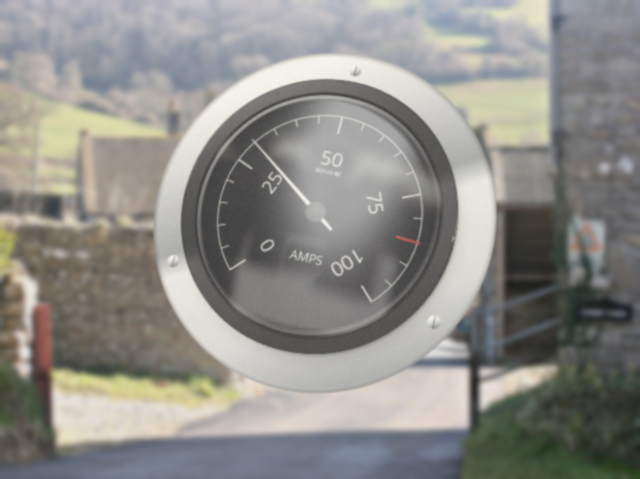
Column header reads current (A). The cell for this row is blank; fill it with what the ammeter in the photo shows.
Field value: 30 A
